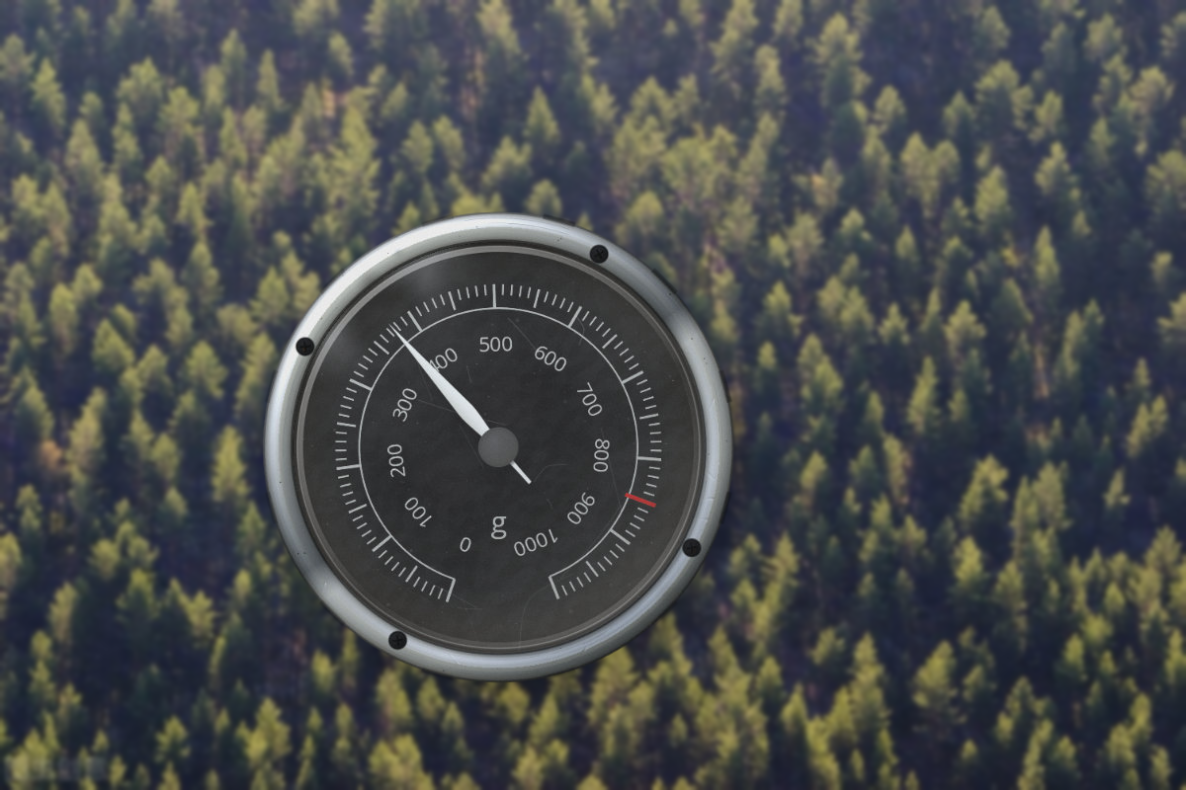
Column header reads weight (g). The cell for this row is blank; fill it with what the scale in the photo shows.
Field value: 375 g
